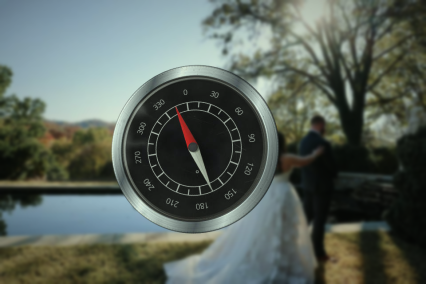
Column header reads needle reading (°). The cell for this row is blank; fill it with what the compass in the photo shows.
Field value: 345 °
